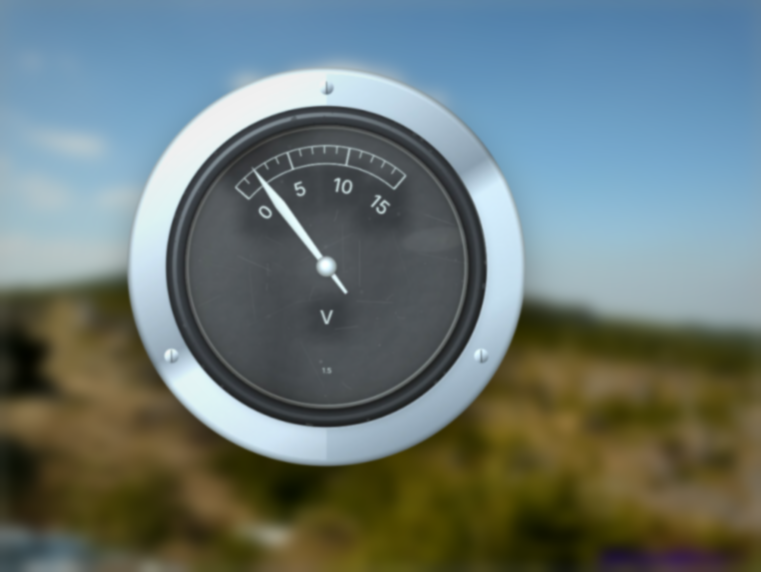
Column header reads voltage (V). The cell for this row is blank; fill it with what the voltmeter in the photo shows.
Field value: 2 V
